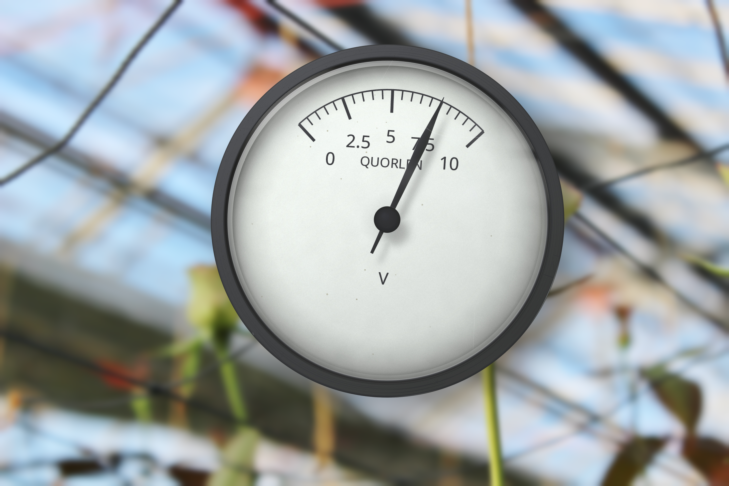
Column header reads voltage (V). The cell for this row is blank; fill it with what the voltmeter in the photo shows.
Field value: 7.5 V
